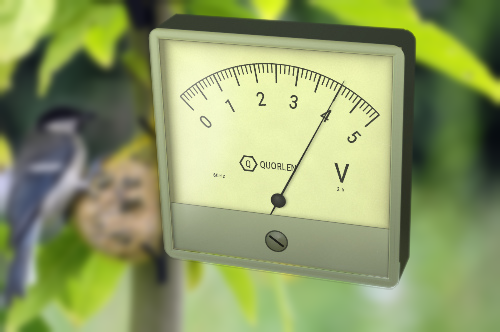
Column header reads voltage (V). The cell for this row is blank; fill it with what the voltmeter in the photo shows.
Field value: 4 V
